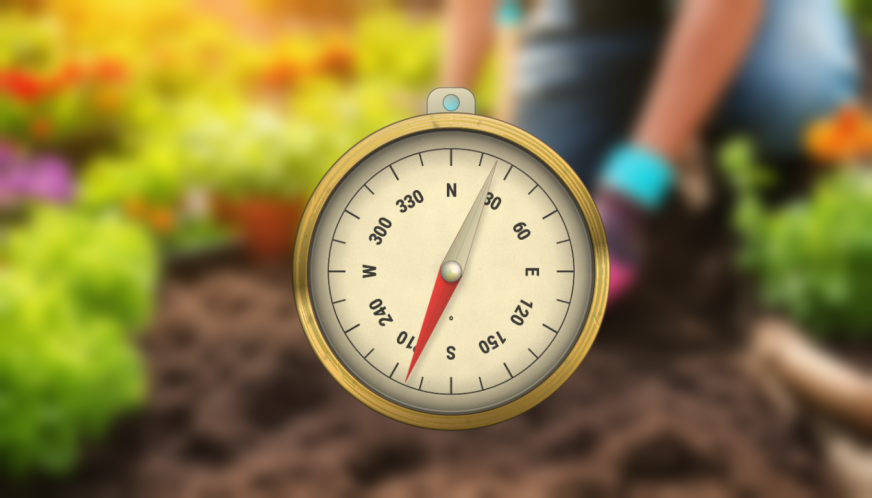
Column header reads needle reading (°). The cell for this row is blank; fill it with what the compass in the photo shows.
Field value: 202.5 °
